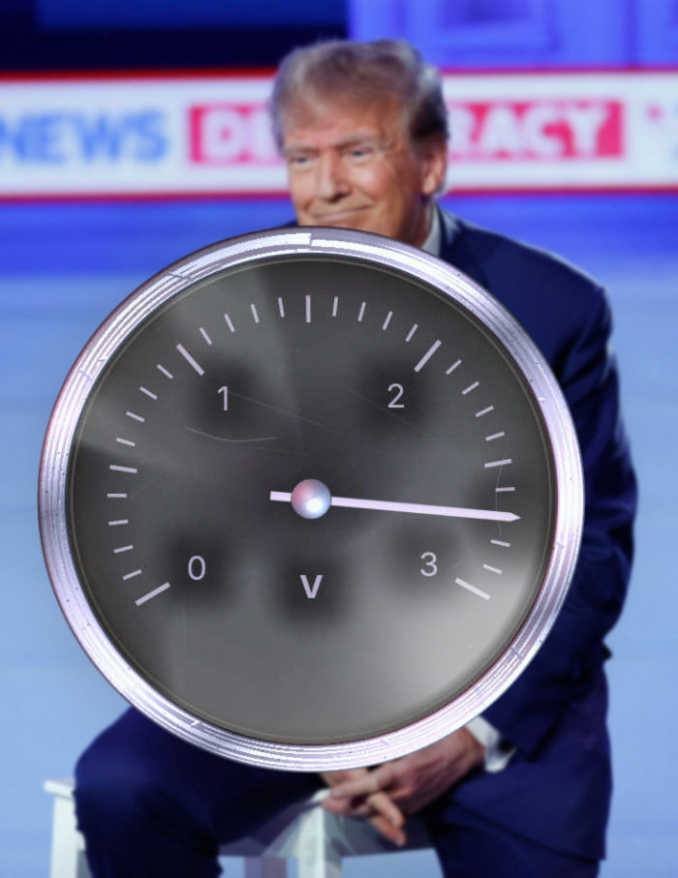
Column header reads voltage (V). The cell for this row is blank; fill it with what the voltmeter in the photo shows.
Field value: 2.7 V
